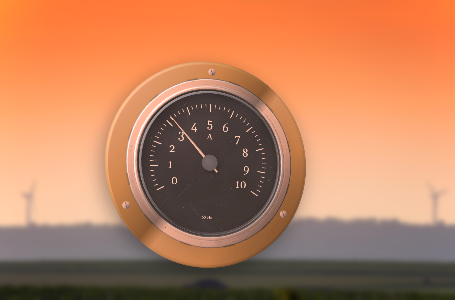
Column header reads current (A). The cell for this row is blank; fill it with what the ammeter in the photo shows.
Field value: 3.2 A
